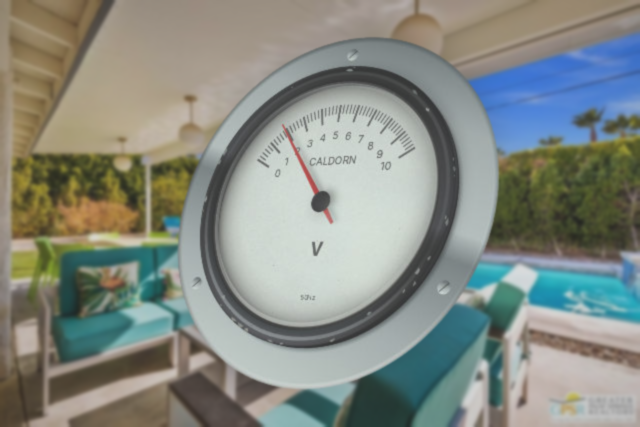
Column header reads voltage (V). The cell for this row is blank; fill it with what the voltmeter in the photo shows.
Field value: 2 V
